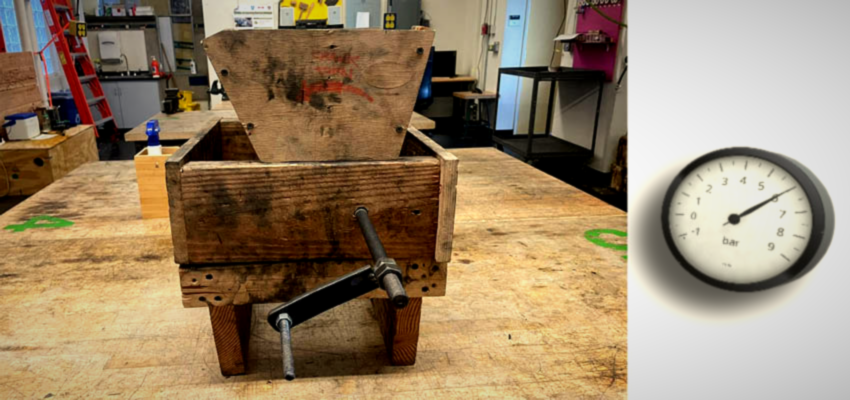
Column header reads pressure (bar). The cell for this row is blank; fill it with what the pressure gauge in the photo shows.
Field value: 6 bar
